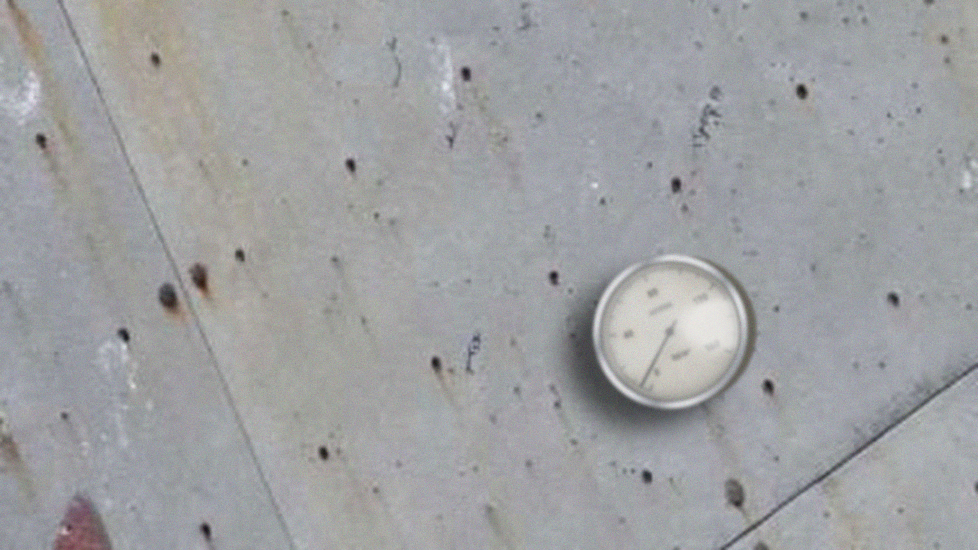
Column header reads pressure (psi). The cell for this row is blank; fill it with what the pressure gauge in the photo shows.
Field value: 5 psi
